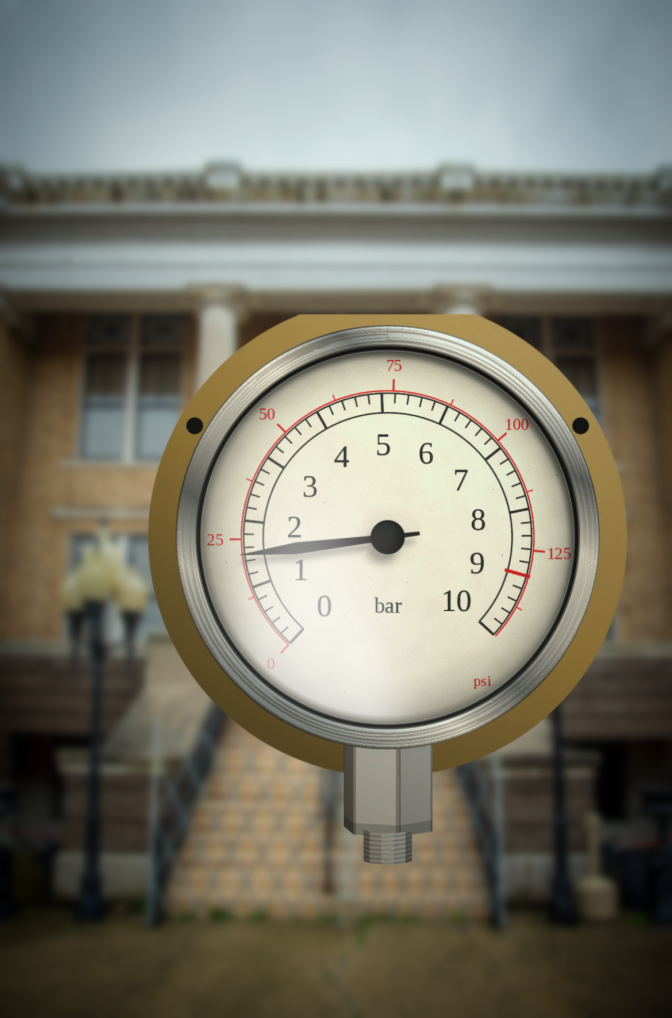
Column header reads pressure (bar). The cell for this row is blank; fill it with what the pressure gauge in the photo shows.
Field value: 1.5 bar
